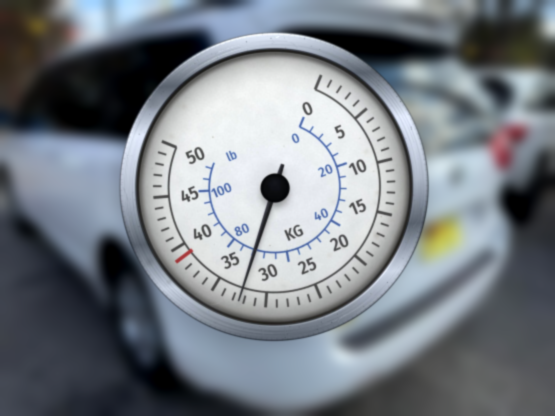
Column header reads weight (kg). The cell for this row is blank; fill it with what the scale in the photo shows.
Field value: 32.5 kg
